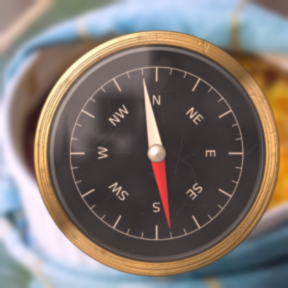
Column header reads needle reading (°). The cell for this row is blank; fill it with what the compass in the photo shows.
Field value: 170 °
